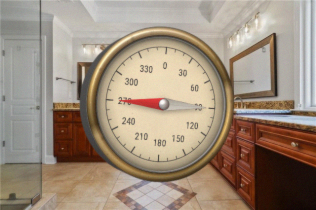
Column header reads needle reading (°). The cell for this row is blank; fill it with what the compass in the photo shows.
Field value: 270 °
